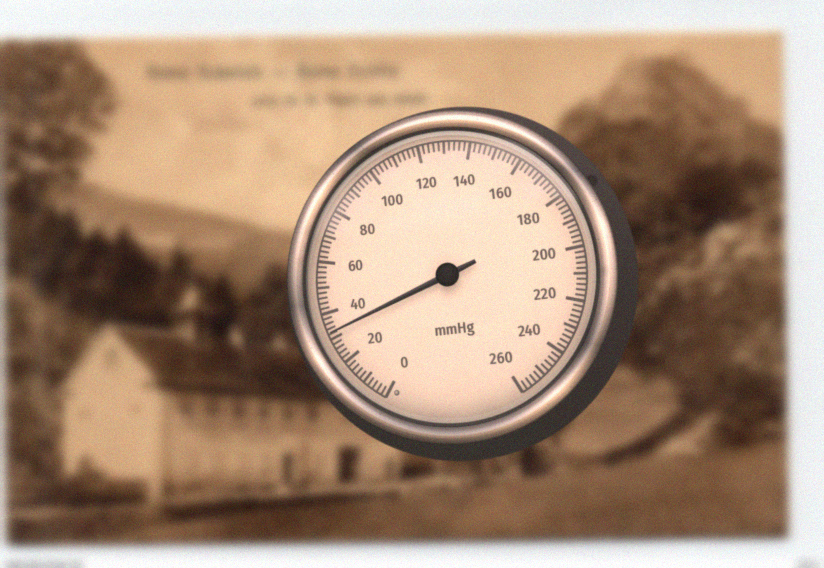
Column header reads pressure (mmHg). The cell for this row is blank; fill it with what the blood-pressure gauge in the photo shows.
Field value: 32 mmHg
